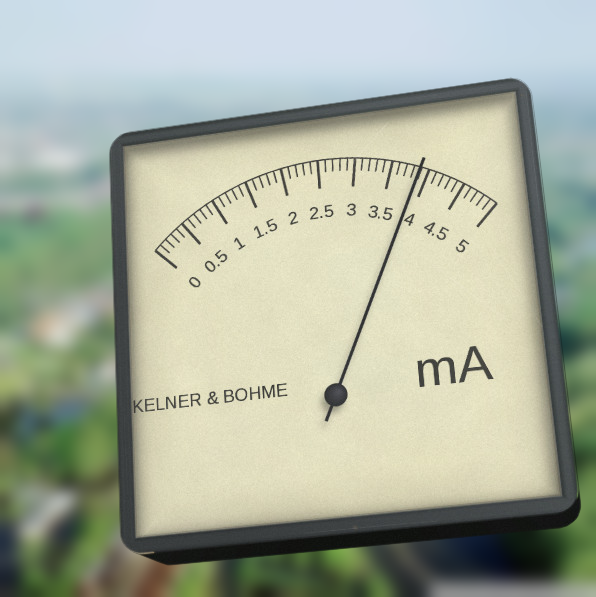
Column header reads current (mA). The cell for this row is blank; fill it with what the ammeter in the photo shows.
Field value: 3.9 mA
